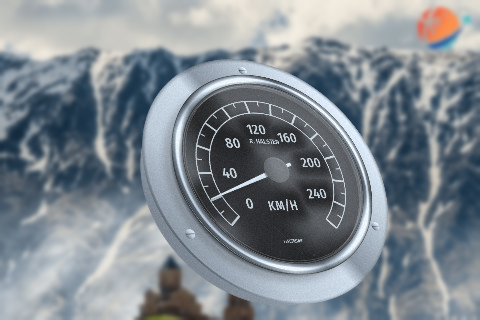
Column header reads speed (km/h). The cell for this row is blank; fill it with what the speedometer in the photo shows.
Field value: 20 km/h
